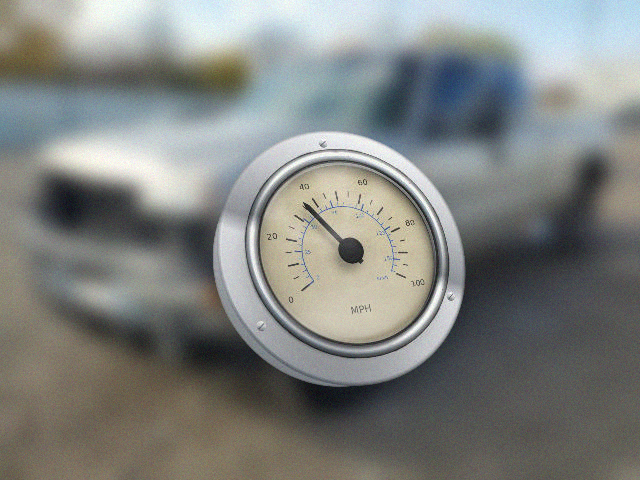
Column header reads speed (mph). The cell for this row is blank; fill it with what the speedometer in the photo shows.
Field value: 35 mph
